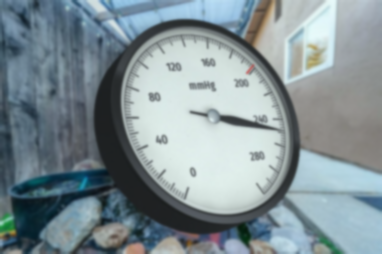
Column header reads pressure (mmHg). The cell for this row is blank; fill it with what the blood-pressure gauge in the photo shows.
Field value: 250 mmHg
